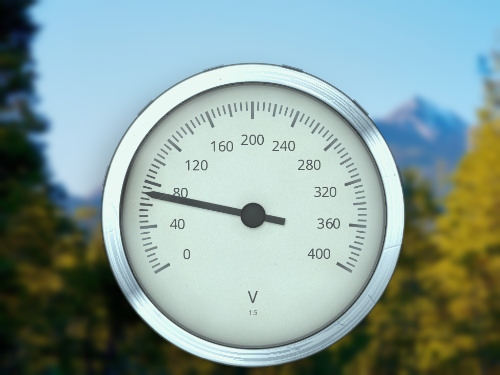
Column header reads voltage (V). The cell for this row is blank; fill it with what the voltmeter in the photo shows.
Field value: 70 V
